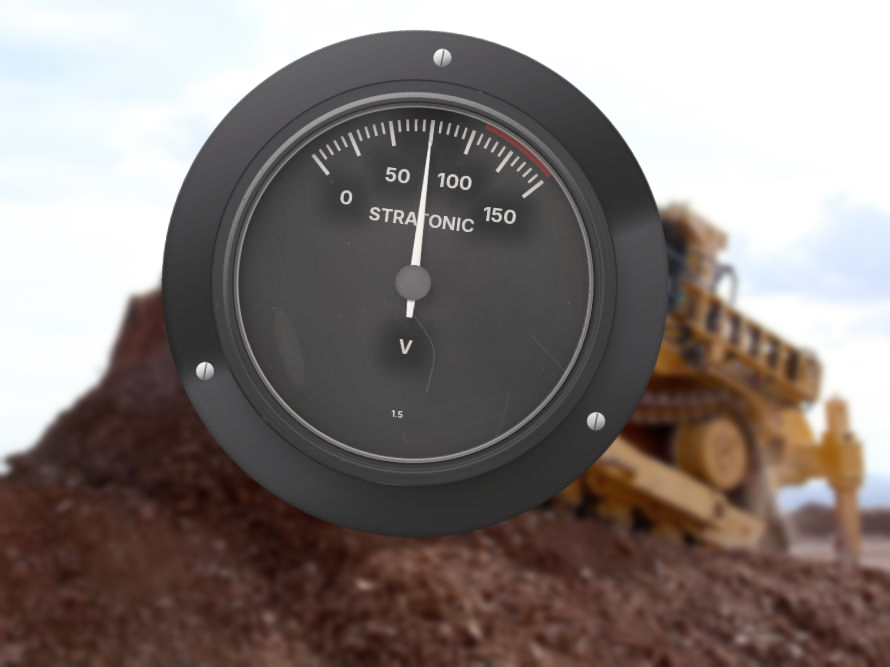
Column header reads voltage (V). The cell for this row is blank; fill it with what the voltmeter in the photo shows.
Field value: 75 V
